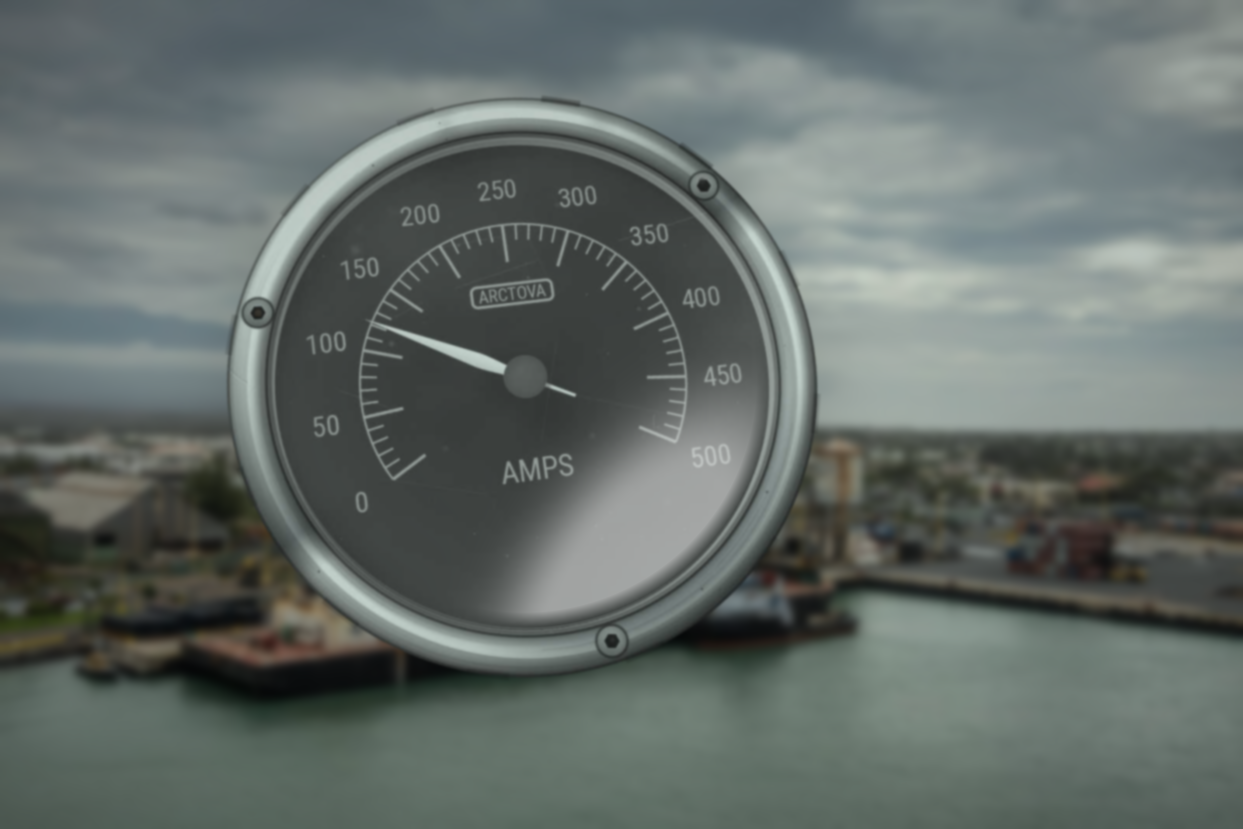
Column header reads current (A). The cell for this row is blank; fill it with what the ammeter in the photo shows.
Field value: 120 A
